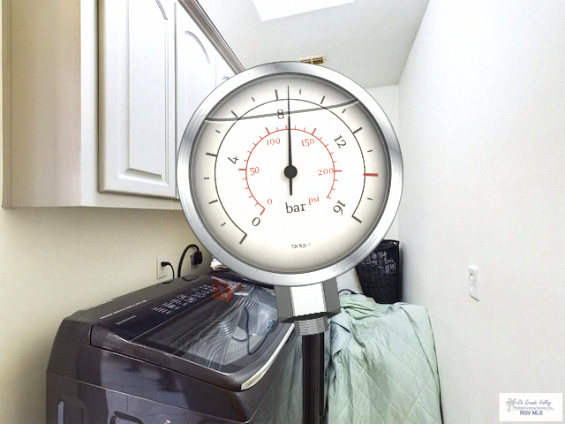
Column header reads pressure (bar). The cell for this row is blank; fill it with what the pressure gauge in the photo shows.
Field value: 8.5 bar
